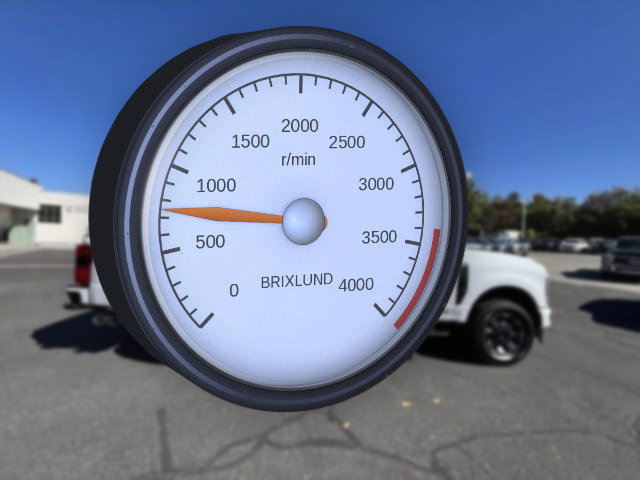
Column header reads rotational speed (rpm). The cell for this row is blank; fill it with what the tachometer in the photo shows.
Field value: 750 rpm
